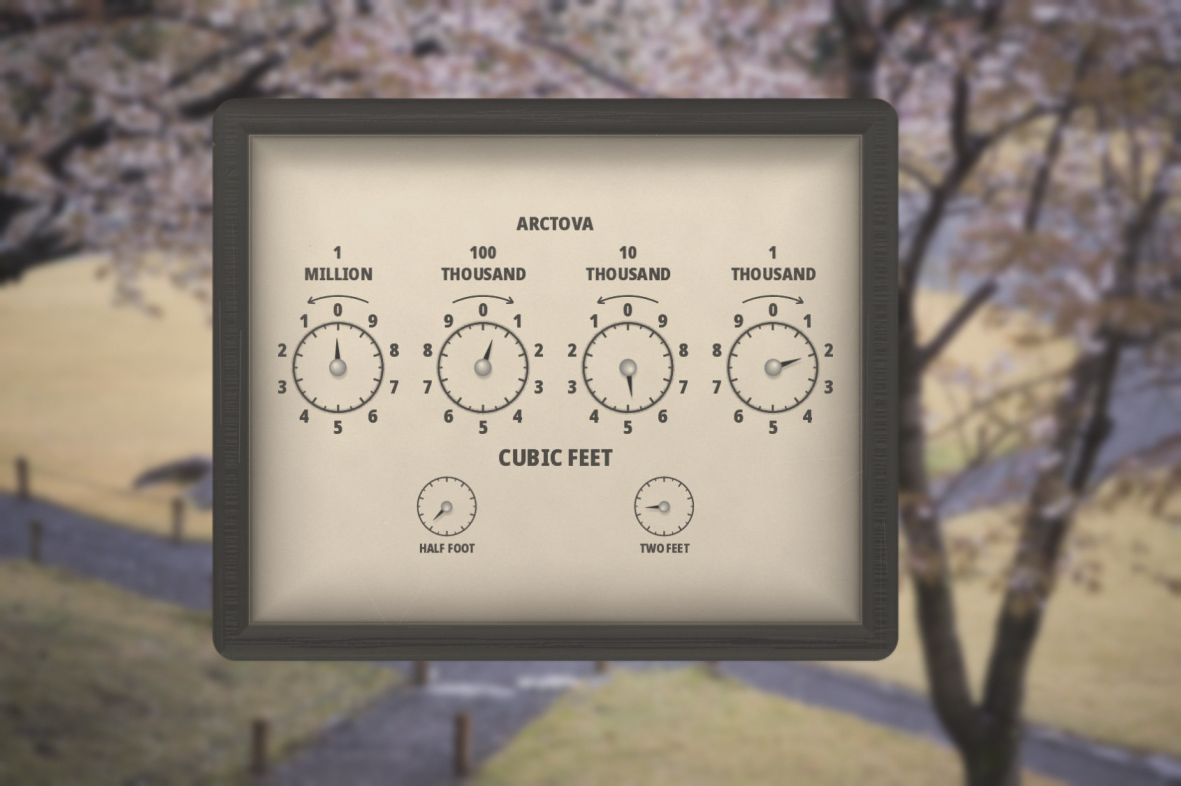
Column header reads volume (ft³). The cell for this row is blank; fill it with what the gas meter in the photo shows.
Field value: 5200 ft³
